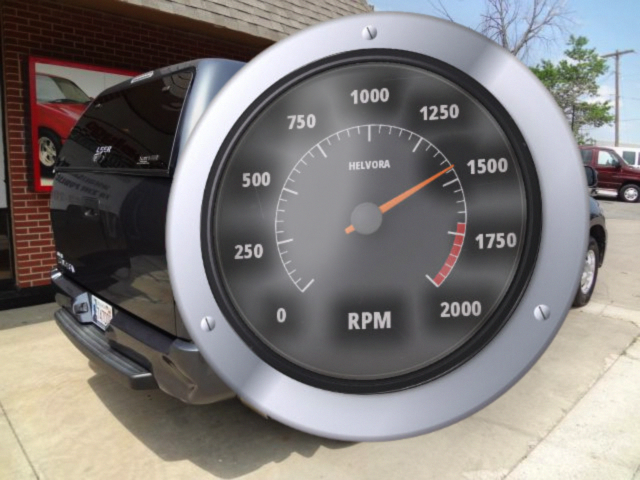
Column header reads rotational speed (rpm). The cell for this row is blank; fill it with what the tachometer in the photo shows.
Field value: 1450 rpm
